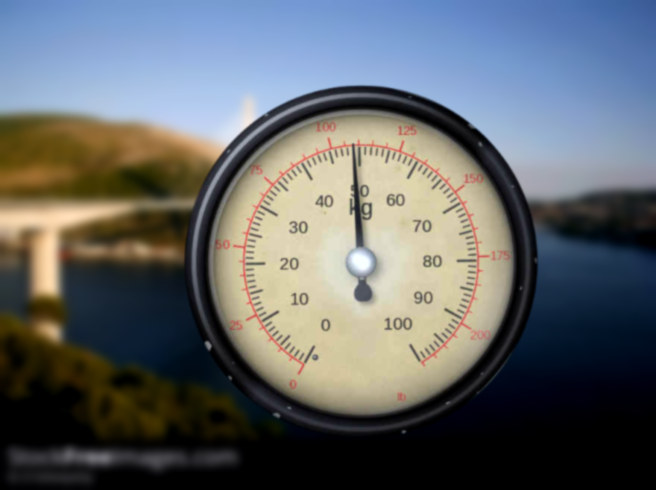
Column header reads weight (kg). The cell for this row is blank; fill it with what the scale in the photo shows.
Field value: 49 kg
